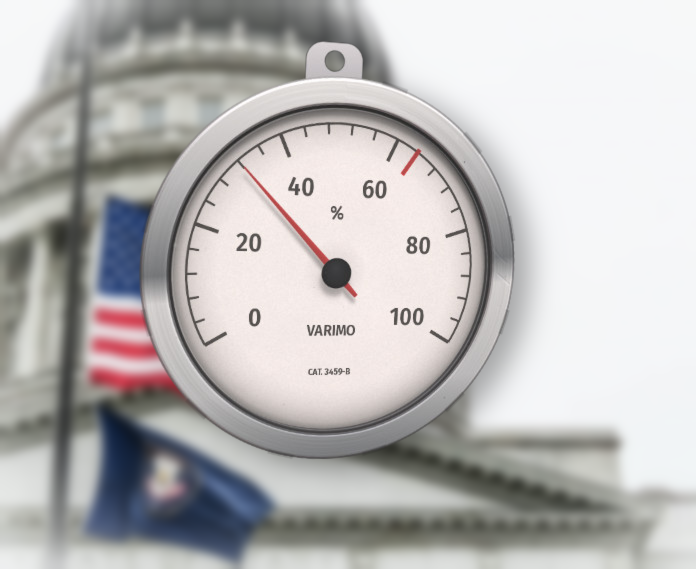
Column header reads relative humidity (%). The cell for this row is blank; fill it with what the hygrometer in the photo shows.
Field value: 32 %
